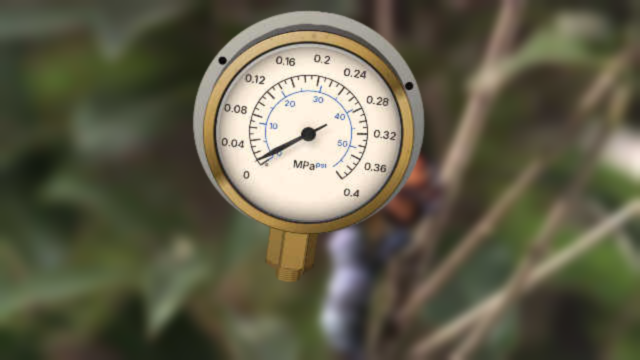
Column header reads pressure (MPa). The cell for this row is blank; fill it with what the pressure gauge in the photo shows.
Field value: 0.01 MPa
